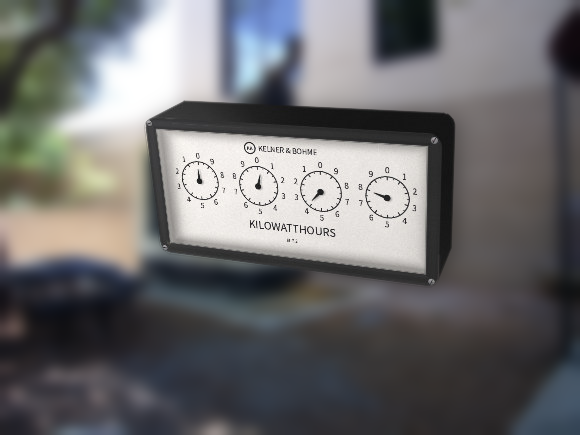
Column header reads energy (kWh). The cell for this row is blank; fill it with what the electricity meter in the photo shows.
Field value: 38 kWh
